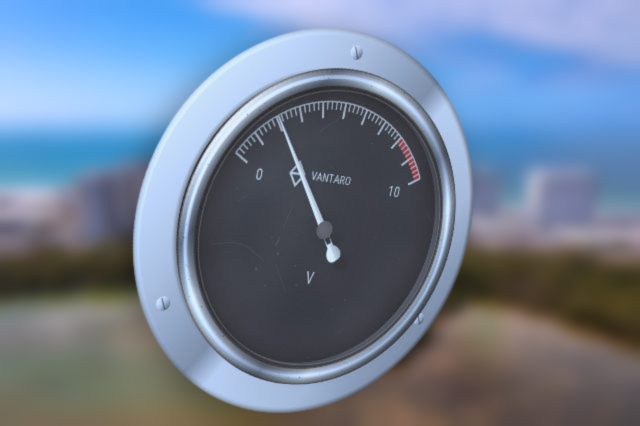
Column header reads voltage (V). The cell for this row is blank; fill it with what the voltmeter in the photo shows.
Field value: 2 V
